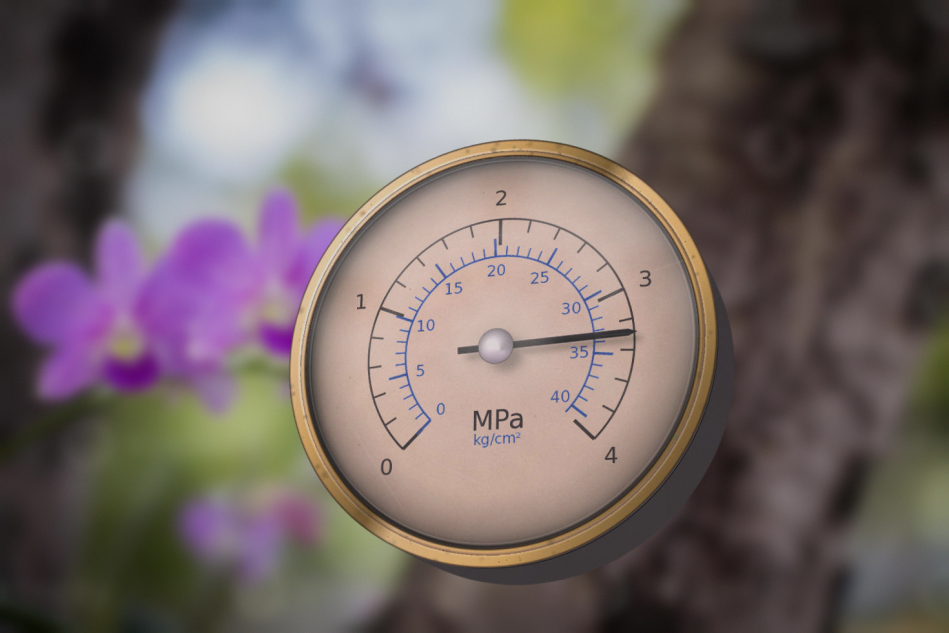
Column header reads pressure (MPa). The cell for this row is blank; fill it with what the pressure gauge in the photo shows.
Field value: 3.3 MPa
